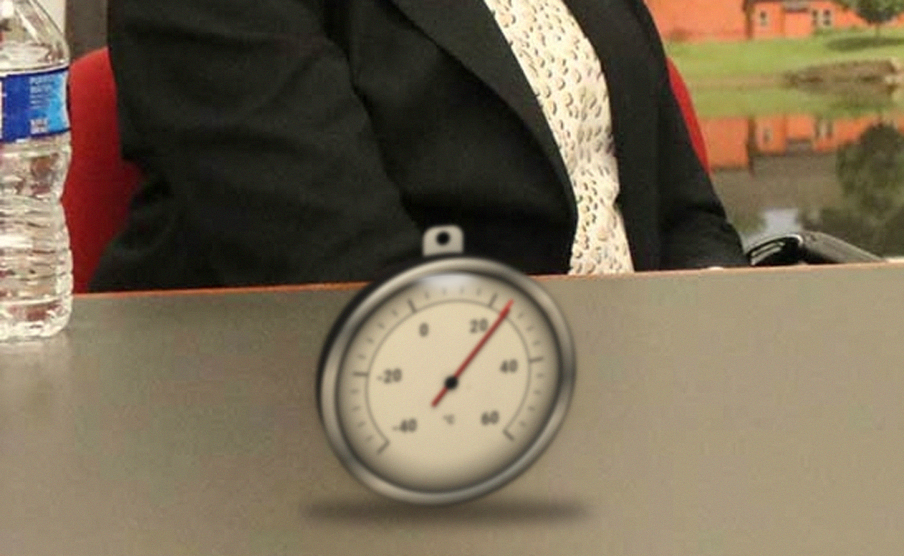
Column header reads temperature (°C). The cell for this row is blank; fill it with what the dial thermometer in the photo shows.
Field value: 24 °C
